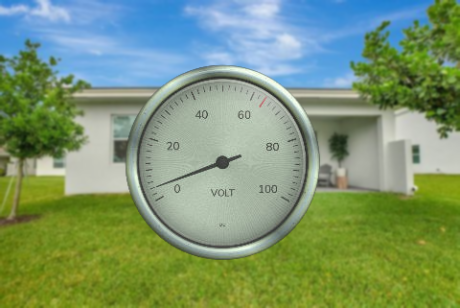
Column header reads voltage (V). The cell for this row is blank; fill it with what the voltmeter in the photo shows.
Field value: 4 V
